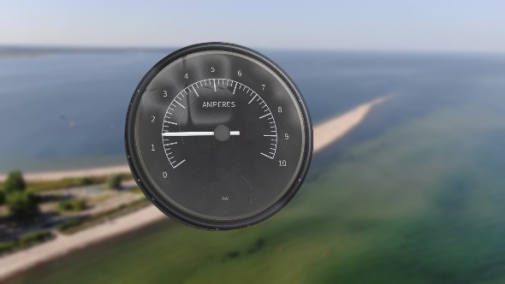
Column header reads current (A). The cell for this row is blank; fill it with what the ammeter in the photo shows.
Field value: 1.4 A
